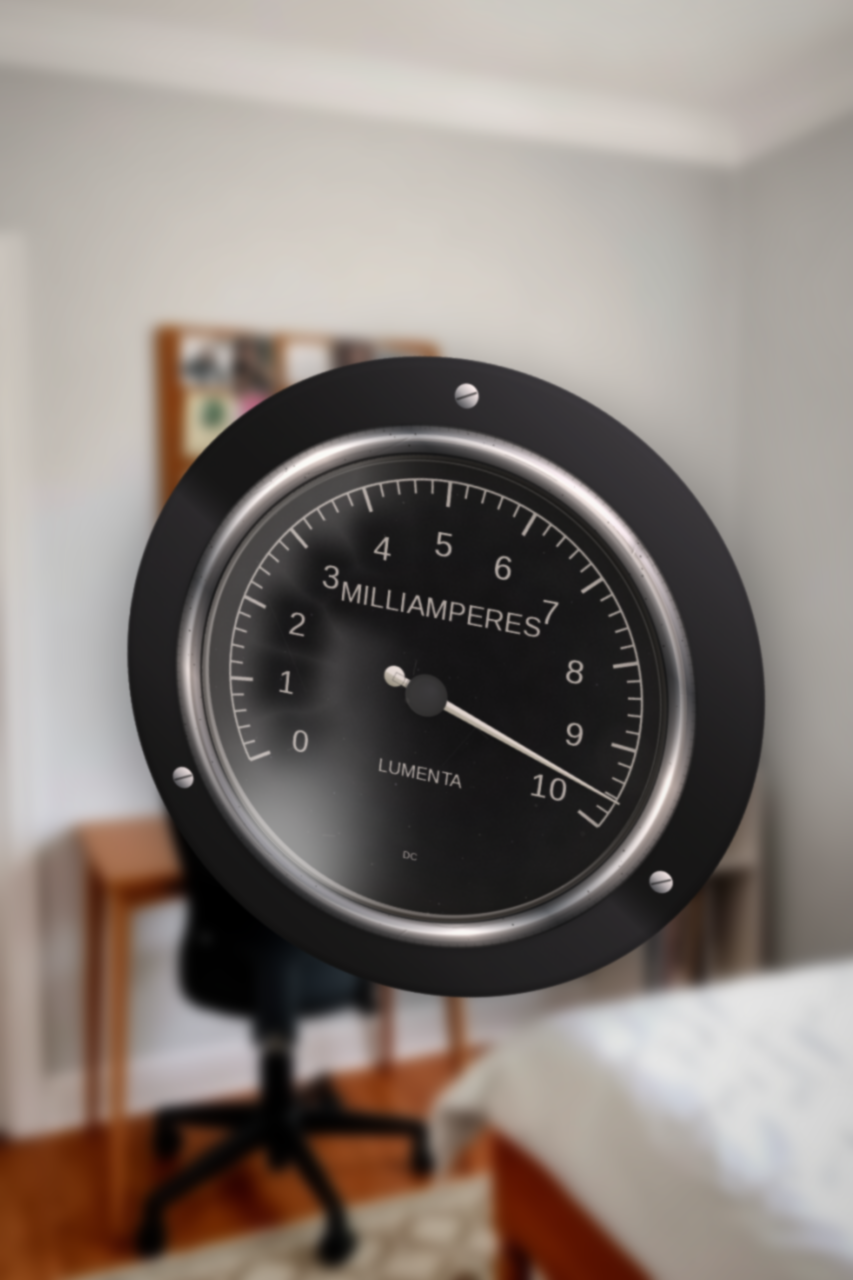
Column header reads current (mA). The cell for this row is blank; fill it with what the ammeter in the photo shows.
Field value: 9.6 mA
